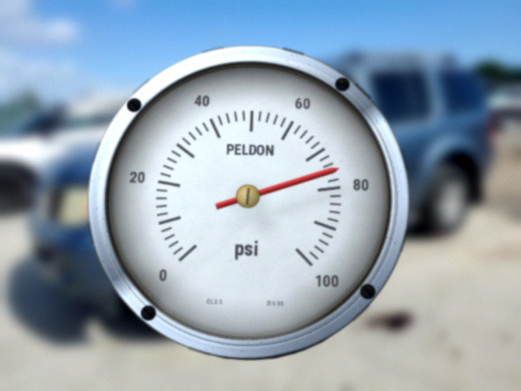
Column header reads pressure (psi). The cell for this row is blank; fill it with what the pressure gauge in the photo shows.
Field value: 76 psi
